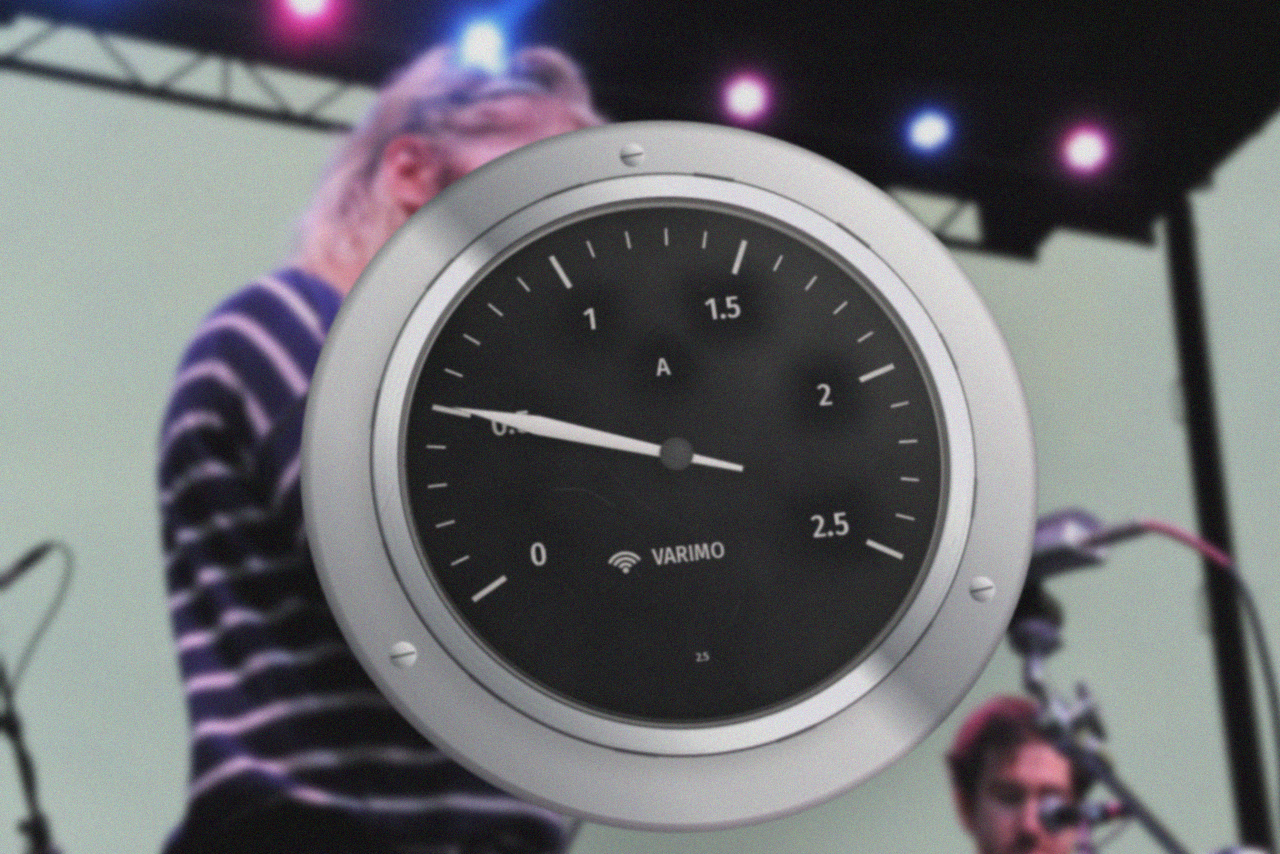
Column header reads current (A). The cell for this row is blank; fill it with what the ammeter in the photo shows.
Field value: 0.5 A
